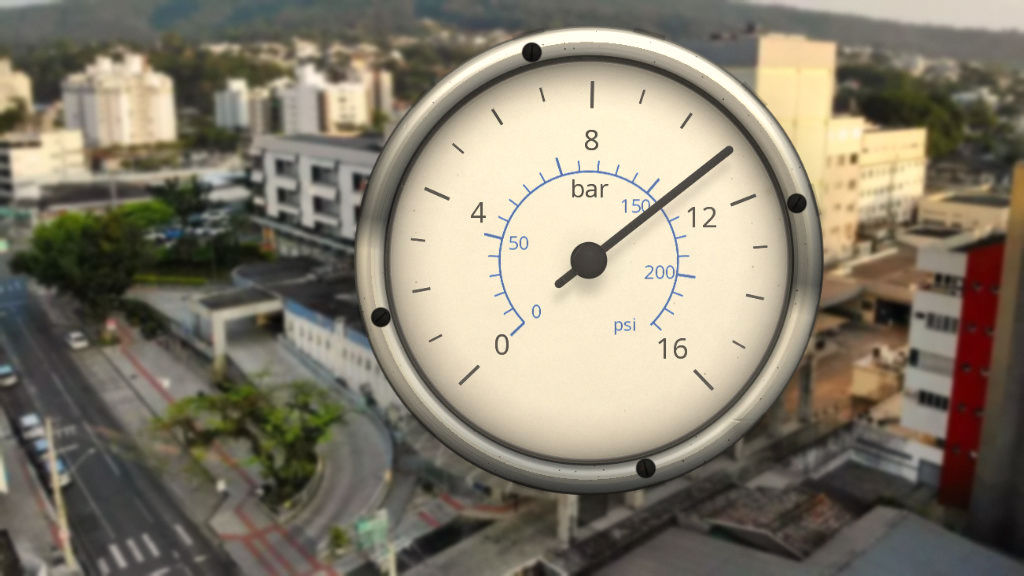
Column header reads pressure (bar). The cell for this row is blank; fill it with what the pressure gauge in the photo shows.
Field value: 11 bar
